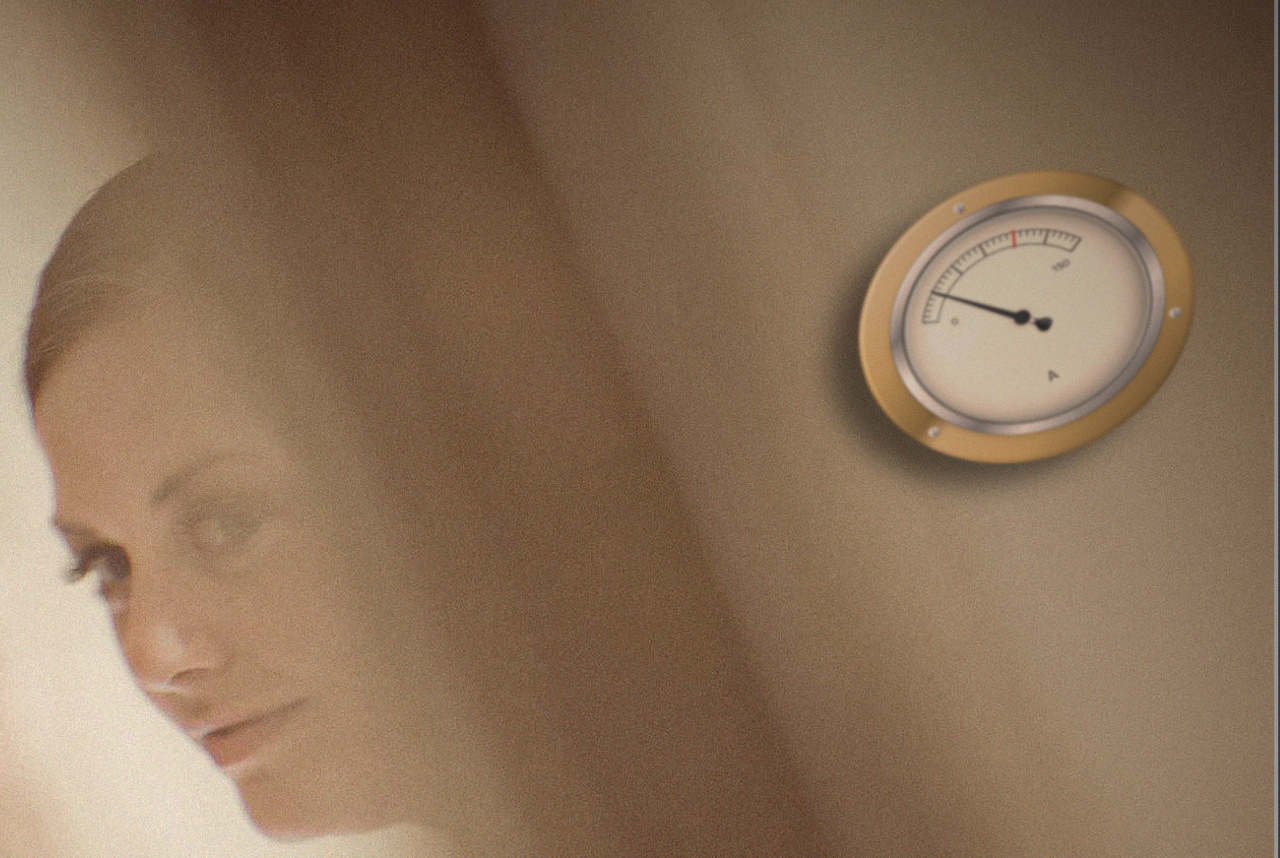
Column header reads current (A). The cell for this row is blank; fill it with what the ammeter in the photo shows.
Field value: 25 A
